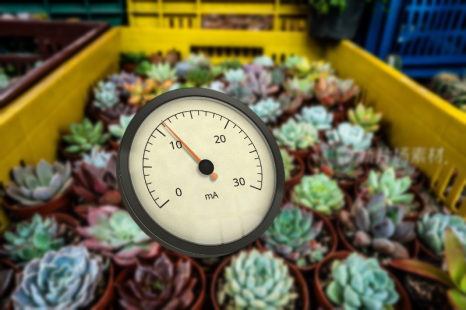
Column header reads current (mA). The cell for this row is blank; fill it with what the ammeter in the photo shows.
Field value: 11 mA
